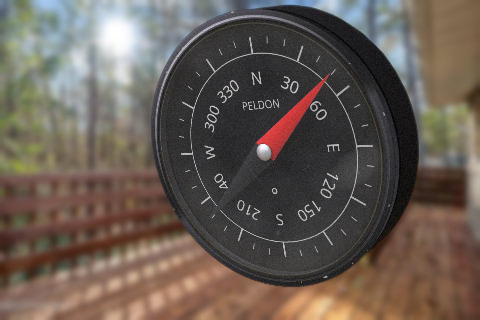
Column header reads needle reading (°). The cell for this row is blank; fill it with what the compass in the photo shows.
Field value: 50 °
